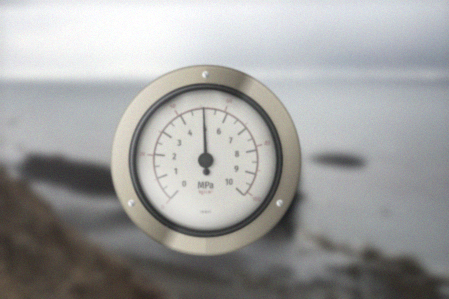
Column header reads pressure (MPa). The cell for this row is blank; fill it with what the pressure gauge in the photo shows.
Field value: 5 MPa
